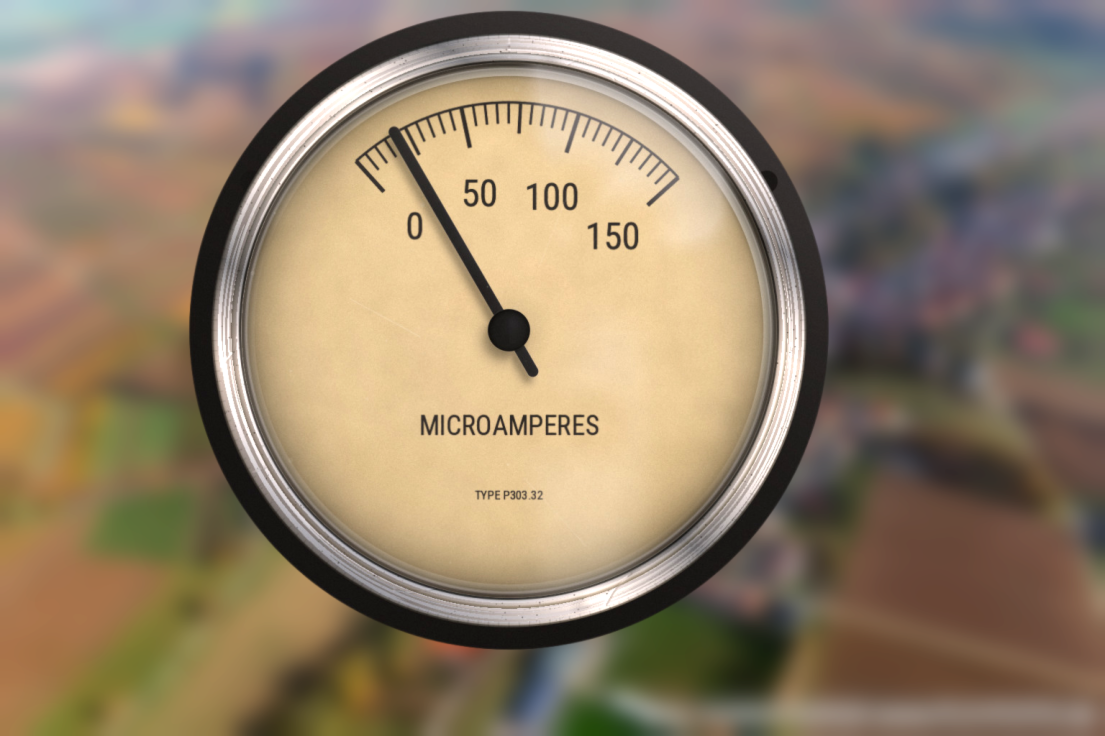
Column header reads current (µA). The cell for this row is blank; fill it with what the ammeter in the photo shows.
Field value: 20 µA
